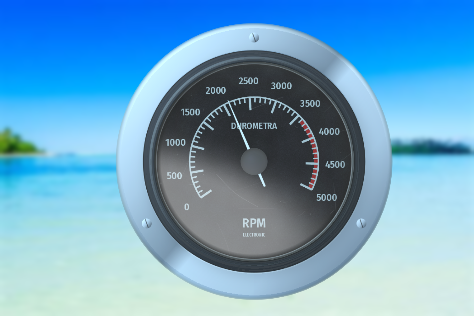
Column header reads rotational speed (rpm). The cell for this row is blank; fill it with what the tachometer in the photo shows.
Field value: 2100 rpm
